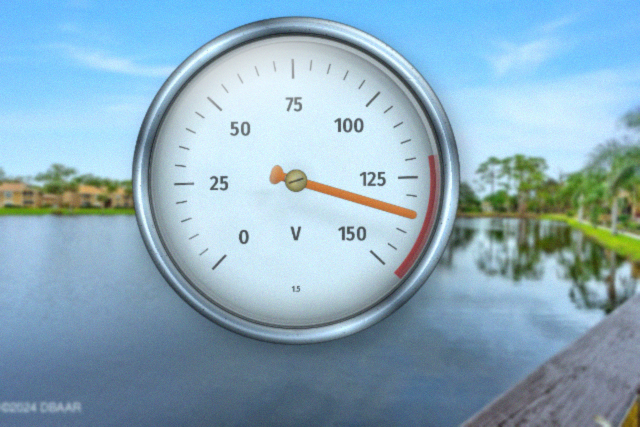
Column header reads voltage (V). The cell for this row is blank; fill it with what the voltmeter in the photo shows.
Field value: 135 V
